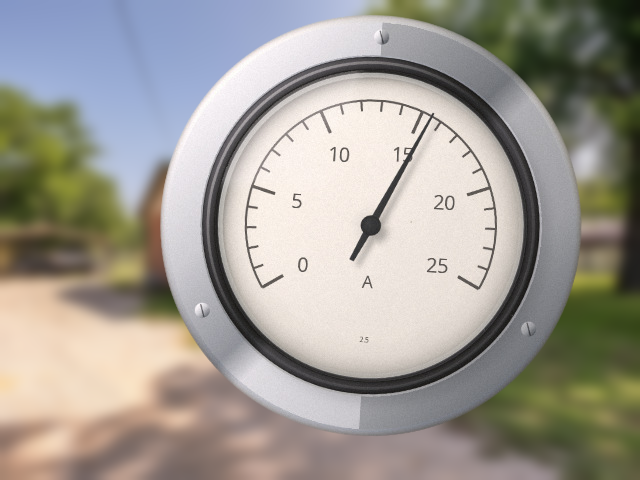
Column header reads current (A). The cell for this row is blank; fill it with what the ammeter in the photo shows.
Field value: 15.5 A
